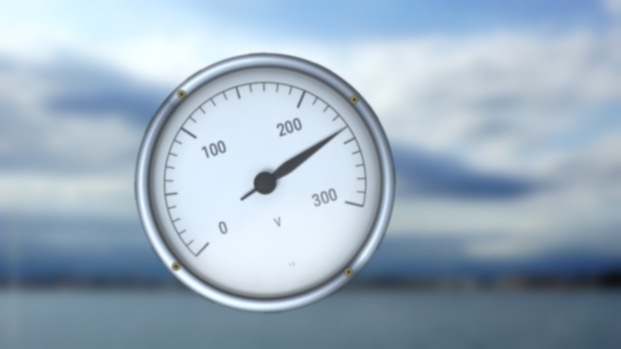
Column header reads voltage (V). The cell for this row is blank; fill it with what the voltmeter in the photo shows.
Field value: 240 V
